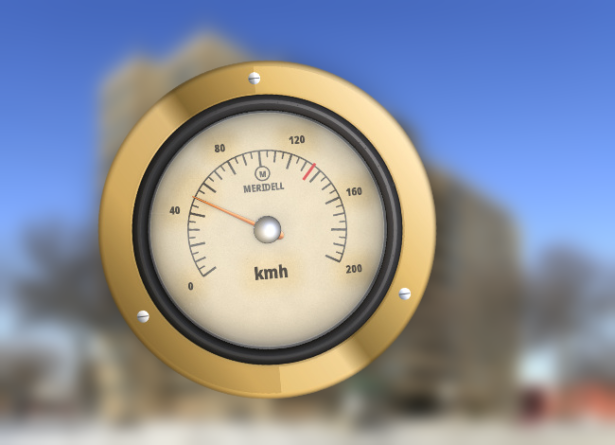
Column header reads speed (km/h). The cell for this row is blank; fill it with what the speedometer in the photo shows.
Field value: 50 km/h
